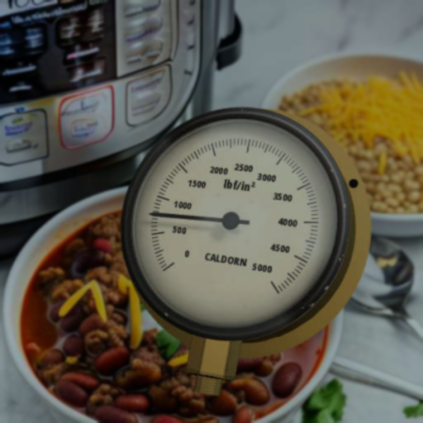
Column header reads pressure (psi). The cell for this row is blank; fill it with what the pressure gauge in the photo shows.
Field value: 750 psi
